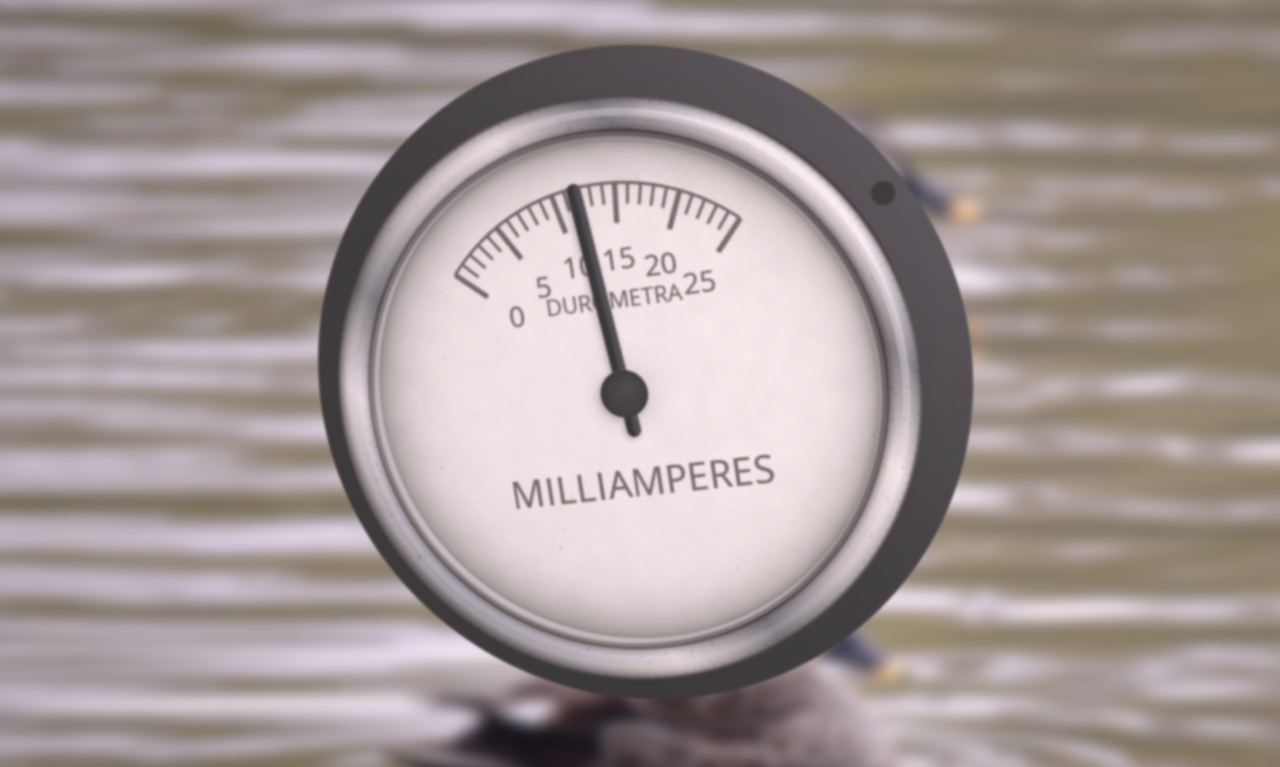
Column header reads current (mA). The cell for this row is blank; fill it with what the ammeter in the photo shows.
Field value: 12 mA
